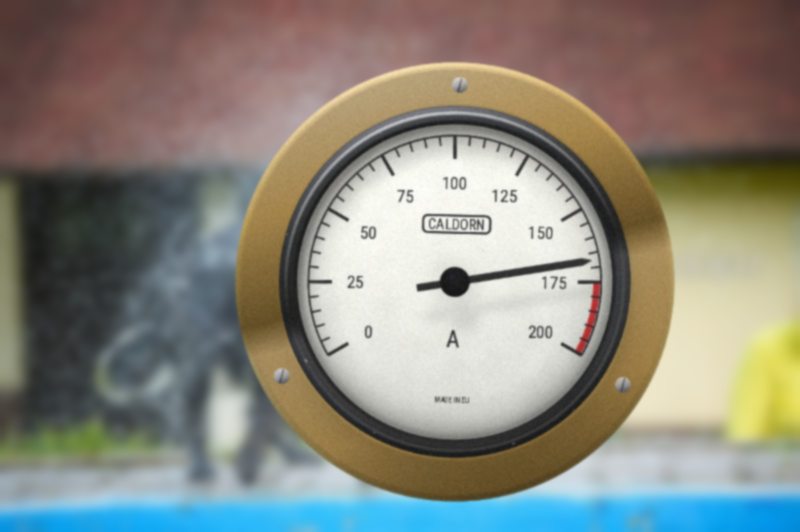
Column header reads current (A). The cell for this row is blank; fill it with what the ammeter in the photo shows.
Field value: 167.5 A
